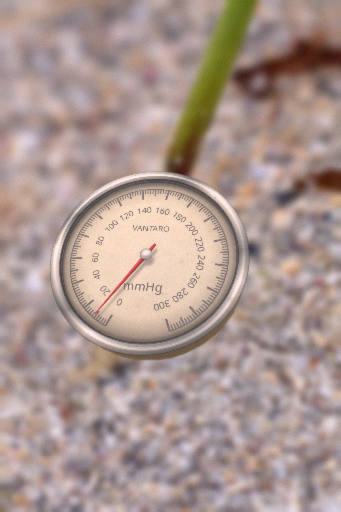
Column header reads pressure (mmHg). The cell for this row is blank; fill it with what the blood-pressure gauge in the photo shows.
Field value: 10 mmHg
